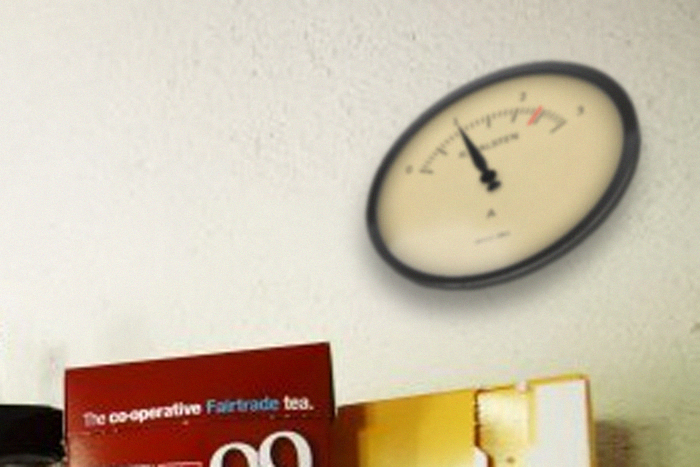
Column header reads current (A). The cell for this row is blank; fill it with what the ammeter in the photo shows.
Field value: 1 A
